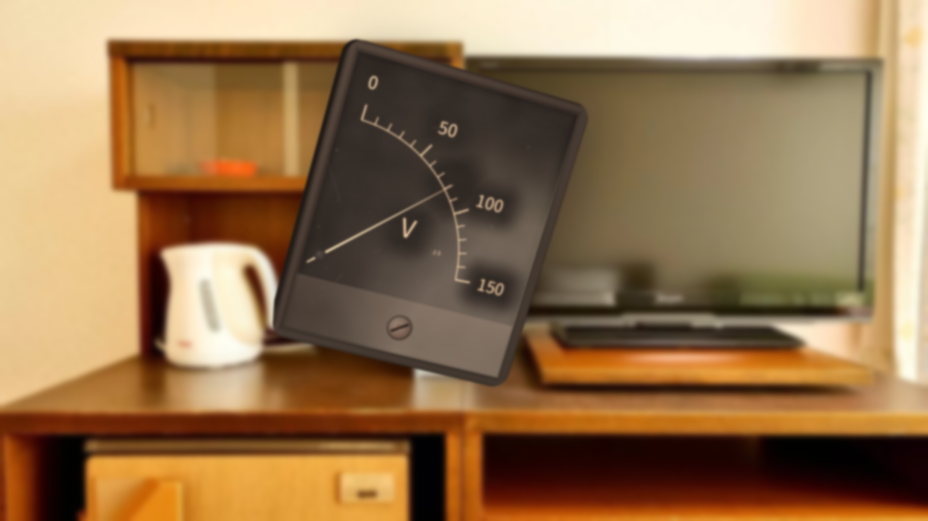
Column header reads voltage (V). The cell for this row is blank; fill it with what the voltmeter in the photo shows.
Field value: 80 V
